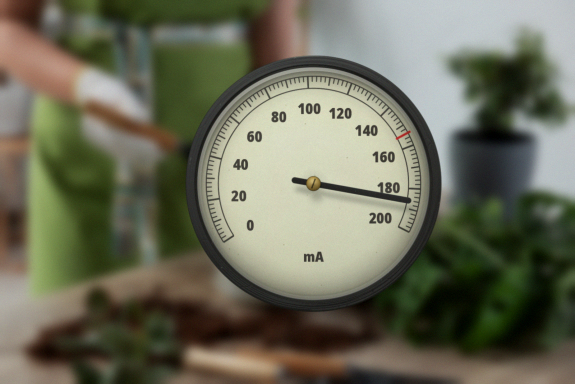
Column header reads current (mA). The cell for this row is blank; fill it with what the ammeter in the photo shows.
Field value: 186 mA
